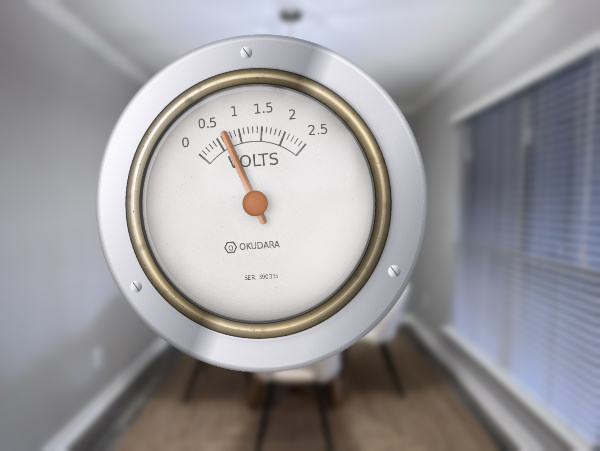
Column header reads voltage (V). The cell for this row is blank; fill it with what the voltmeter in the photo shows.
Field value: 0.7 V
